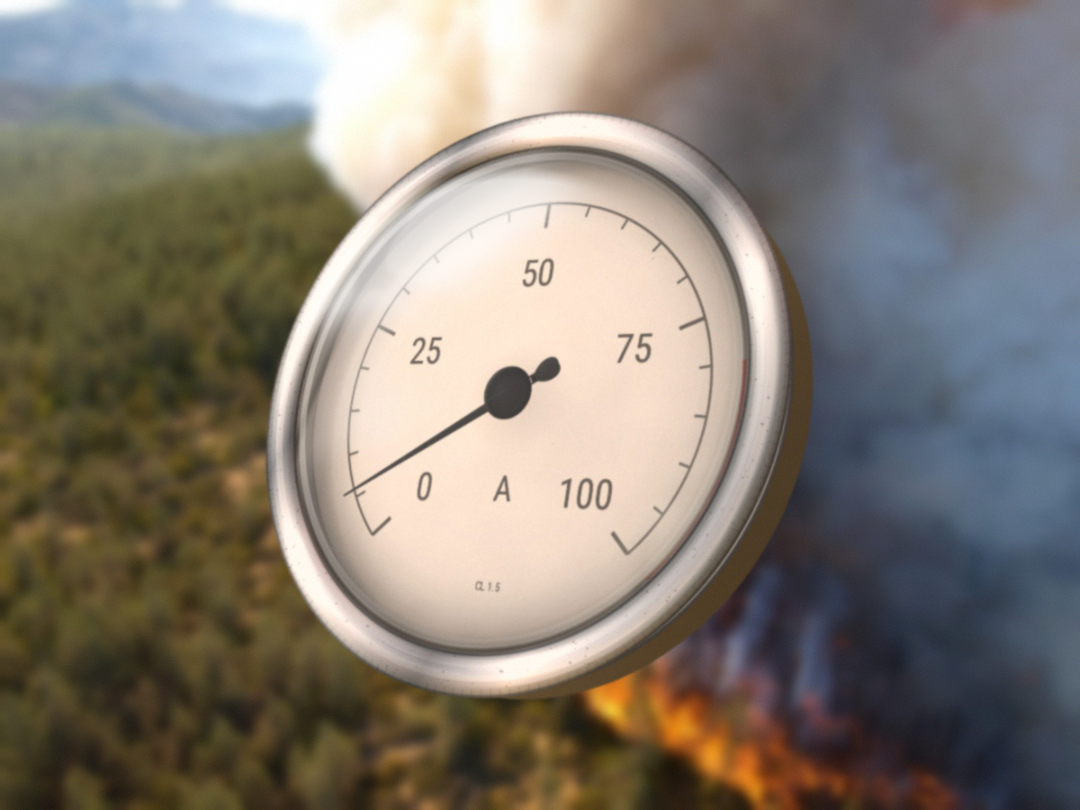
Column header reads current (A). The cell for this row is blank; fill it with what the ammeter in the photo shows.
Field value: 5 A
